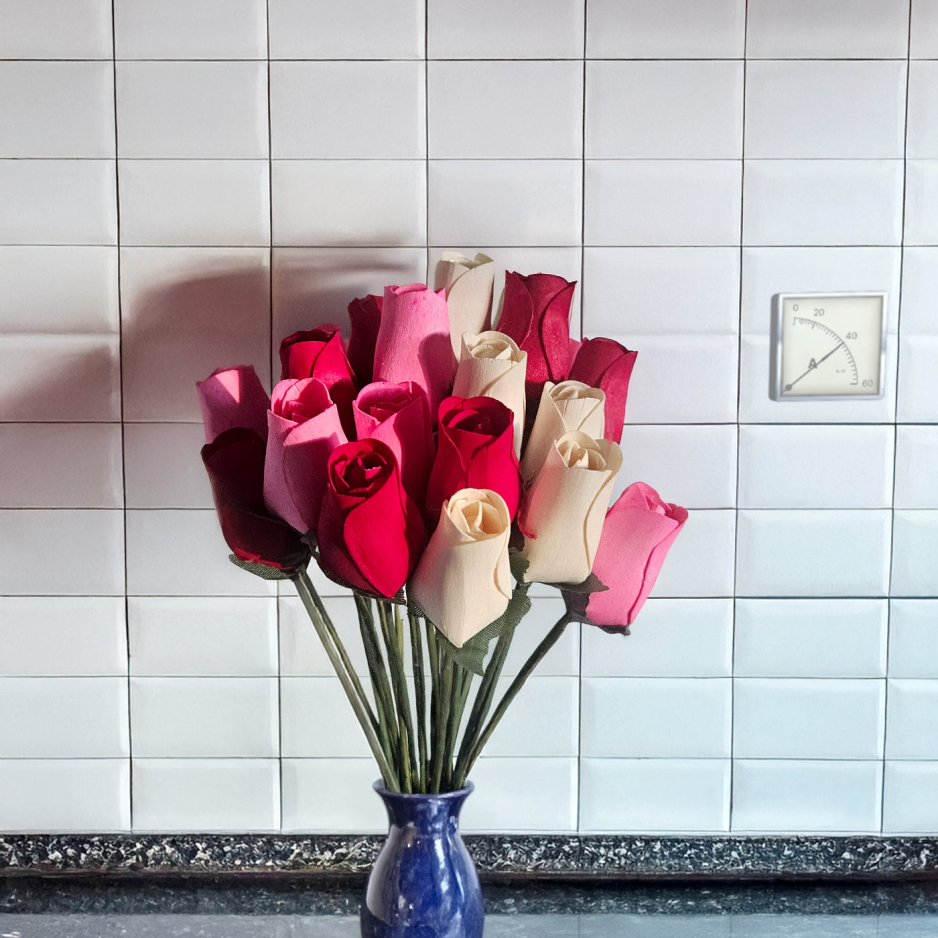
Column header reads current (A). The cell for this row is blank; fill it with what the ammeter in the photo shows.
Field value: 40 A
